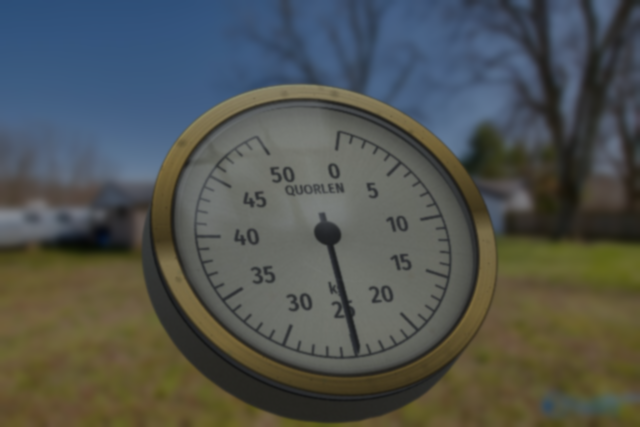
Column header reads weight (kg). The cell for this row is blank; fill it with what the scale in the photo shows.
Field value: 25 kg
